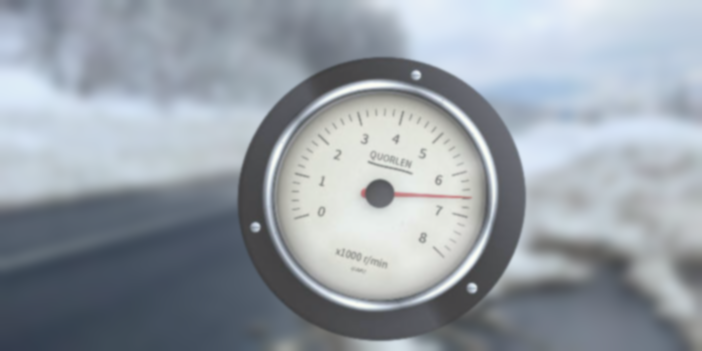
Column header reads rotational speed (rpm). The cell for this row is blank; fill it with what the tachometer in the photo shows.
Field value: 6600 rpm
